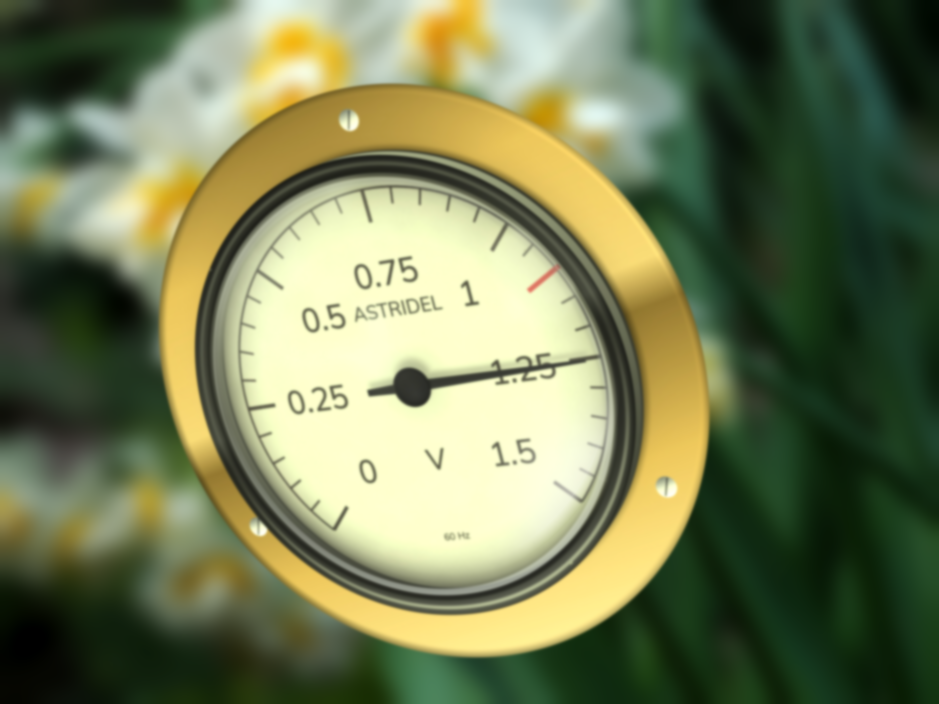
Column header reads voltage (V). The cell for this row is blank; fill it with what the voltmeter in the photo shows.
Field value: 1.25 V
